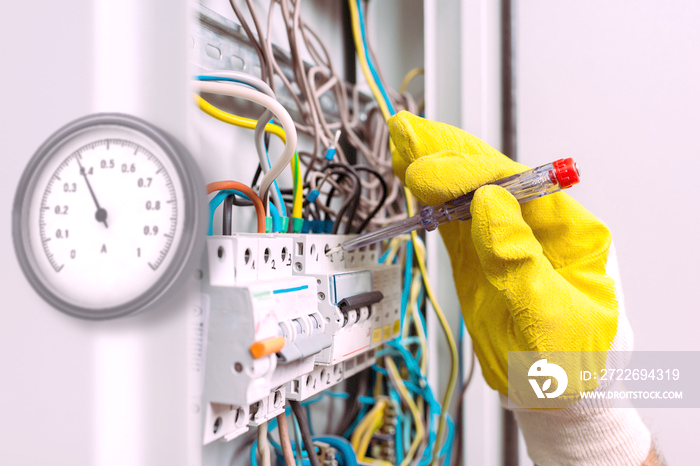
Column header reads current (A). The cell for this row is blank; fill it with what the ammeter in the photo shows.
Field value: 0.4 A
